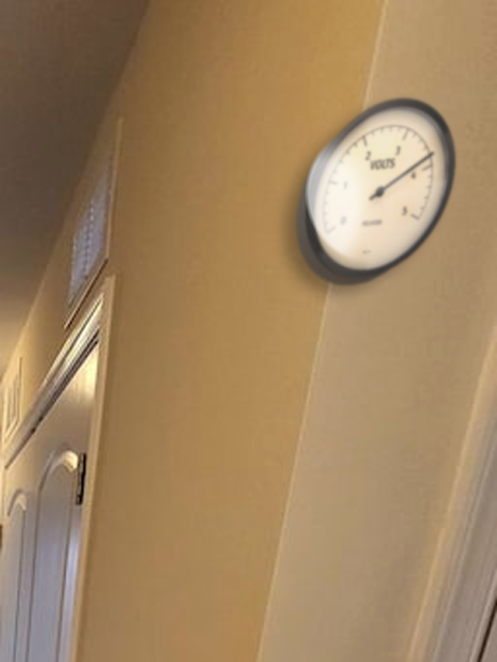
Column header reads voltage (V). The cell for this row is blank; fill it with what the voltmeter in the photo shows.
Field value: 3.8 V
